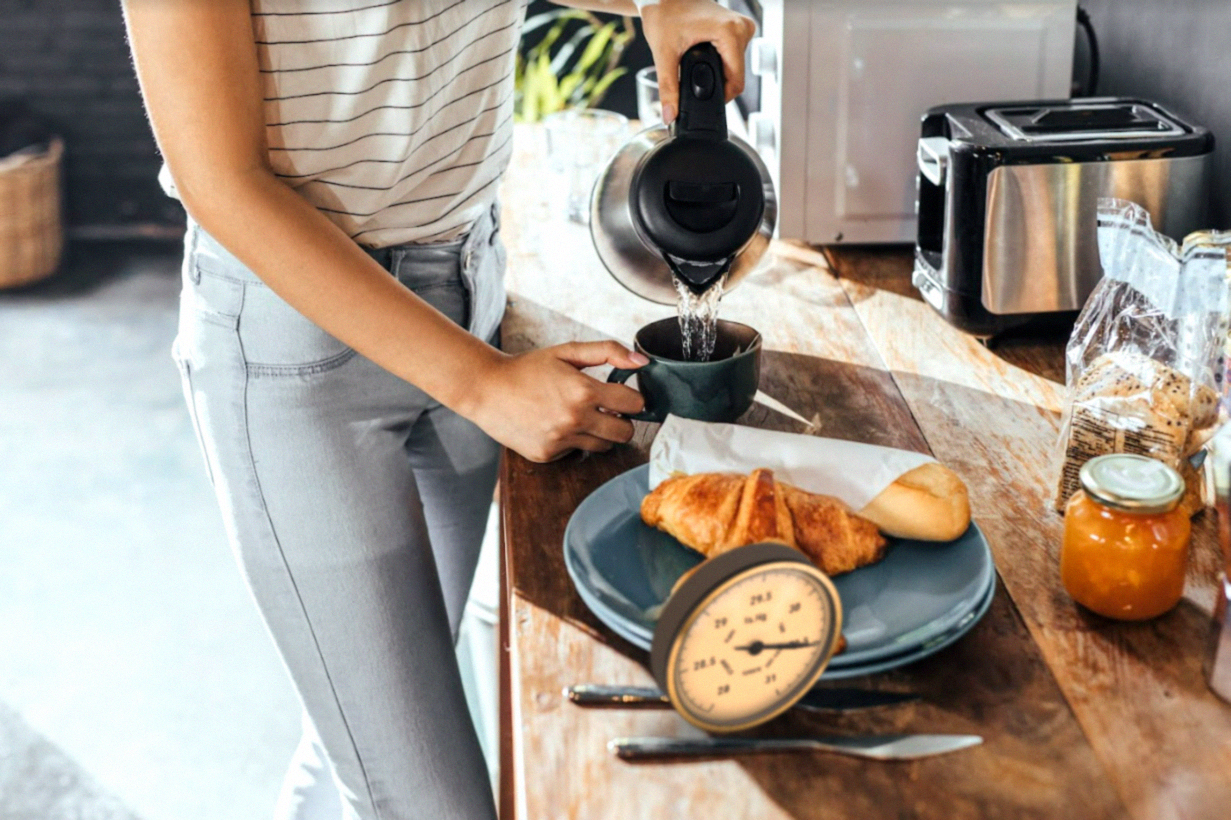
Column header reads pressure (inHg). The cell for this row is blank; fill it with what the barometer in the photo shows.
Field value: 30.5 inHg
